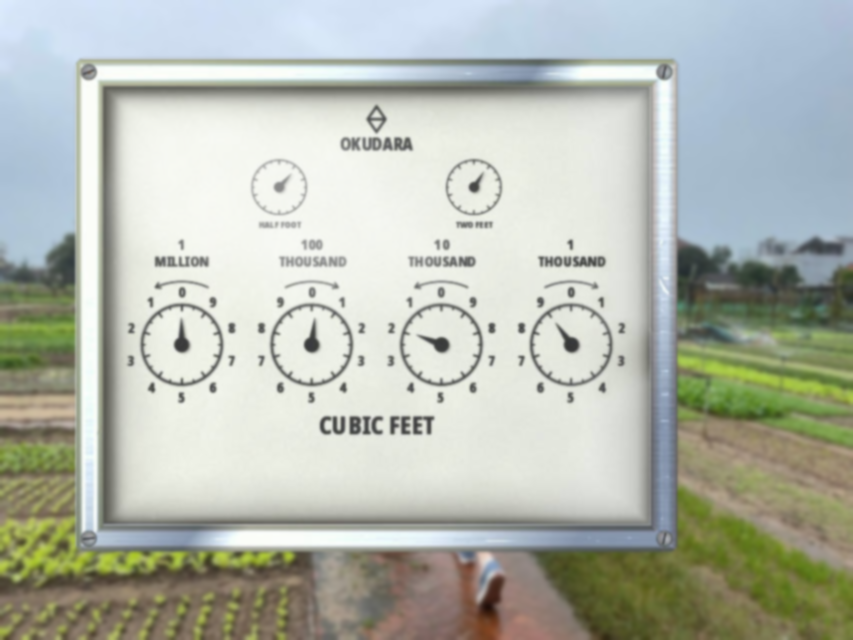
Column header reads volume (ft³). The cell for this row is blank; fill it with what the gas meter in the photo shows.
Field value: 1900 ft³
